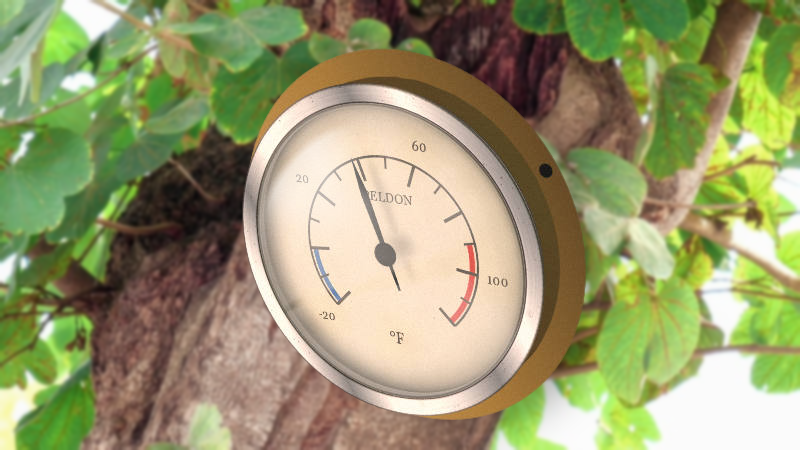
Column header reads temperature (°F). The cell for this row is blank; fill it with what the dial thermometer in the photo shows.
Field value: 40 °F
